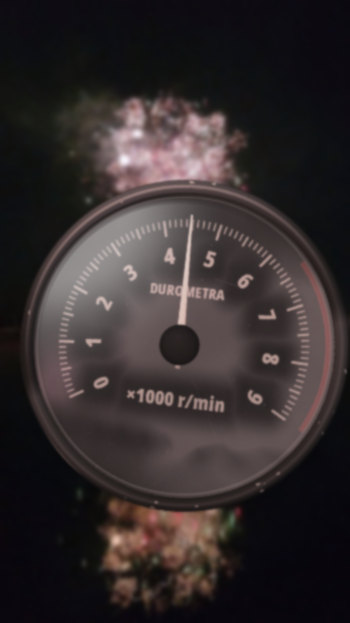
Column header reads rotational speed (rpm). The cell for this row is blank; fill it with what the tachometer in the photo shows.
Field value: 4500 rpm
